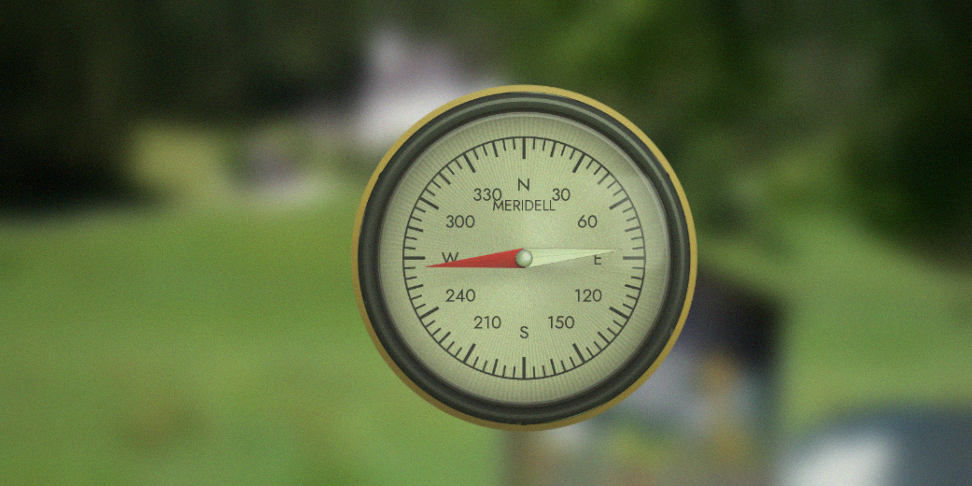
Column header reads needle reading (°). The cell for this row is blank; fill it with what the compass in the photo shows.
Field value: 265 °
